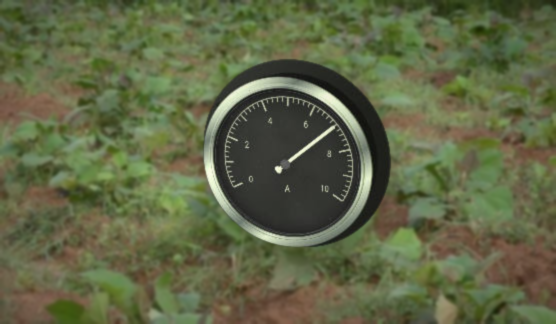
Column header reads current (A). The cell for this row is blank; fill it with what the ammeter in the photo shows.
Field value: 7 A
